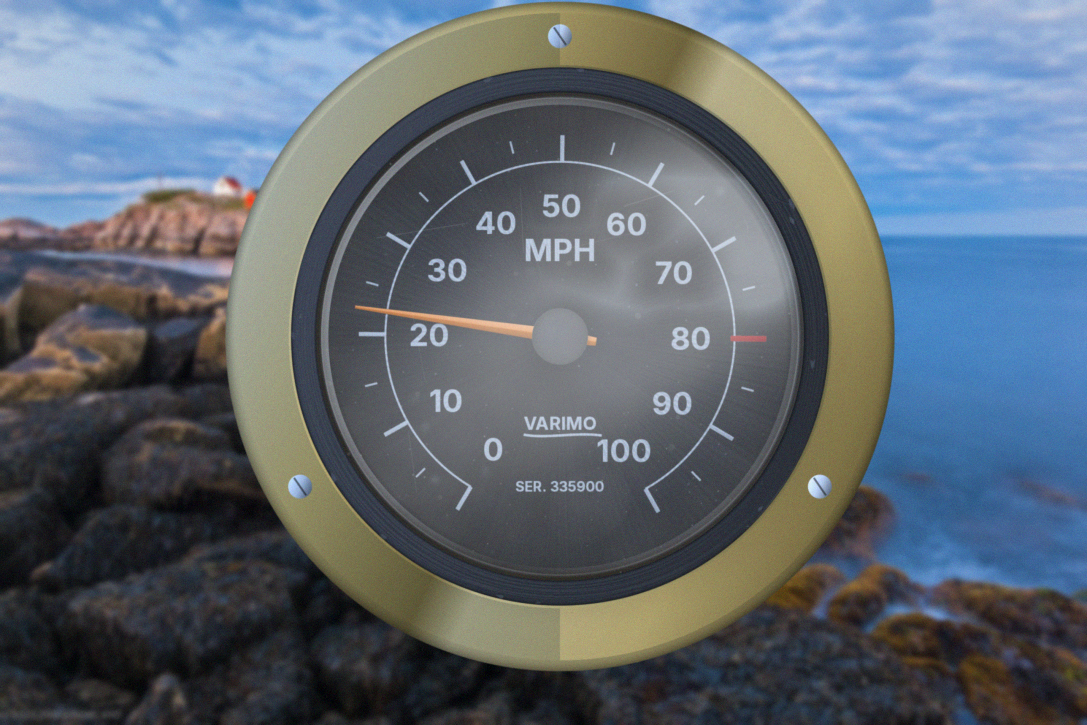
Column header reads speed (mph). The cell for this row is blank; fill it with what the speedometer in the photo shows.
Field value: 22.5 mph
